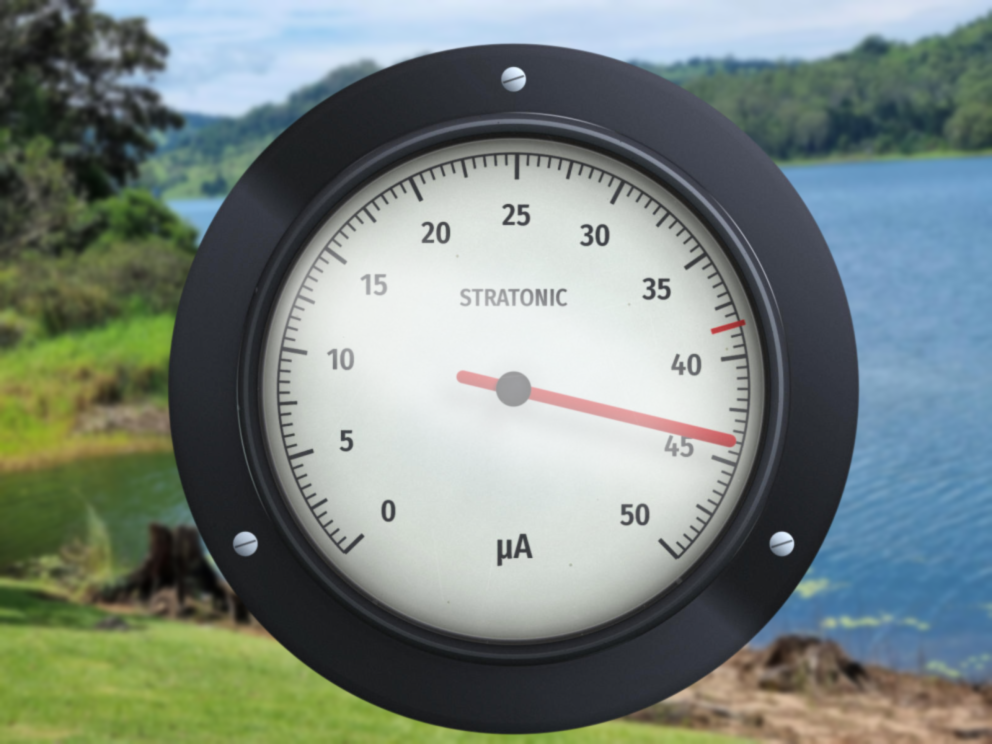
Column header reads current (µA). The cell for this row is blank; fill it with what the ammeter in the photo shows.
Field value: 44 µA
